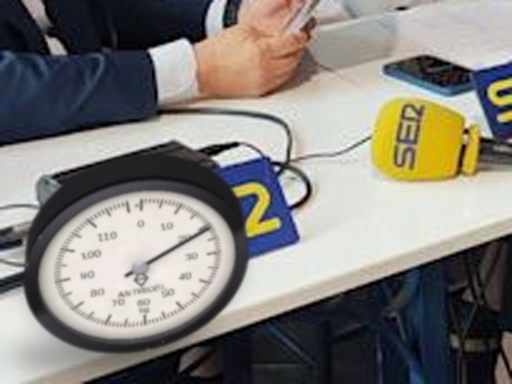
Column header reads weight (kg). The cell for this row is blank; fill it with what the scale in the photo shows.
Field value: 20 kg
